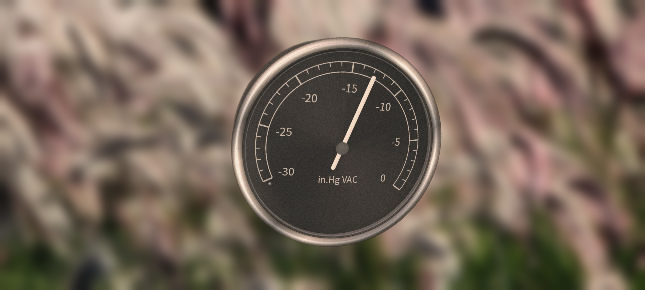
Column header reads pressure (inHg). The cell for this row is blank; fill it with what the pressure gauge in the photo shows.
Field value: -13 inHg
